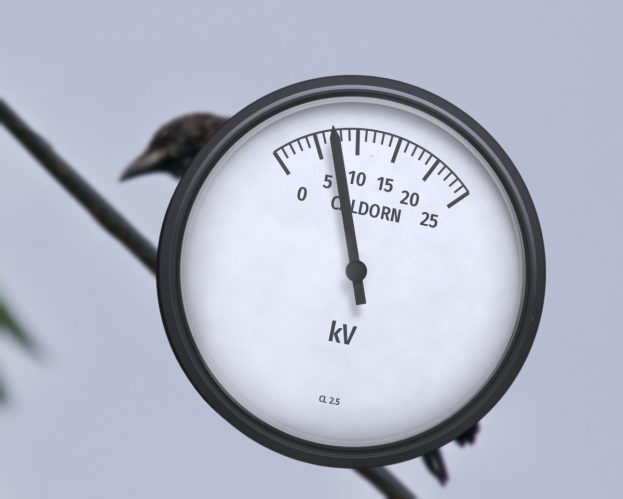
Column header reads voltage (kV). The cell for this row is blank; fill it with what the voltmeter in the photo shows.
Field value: 7 kV
